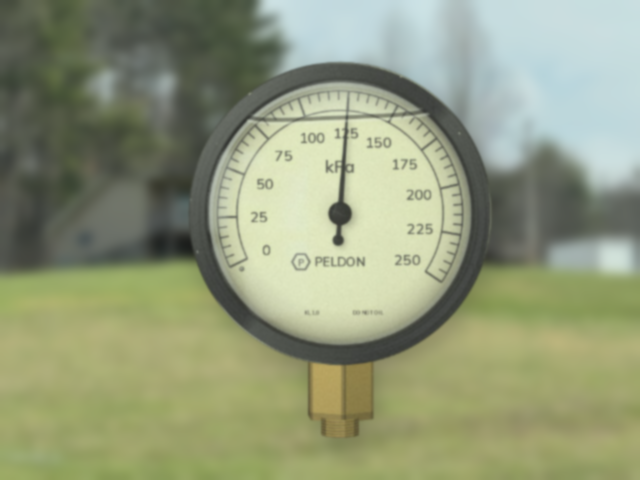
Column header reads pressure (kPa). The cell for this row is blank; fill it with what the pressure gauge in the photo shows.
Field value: 125 kPa
